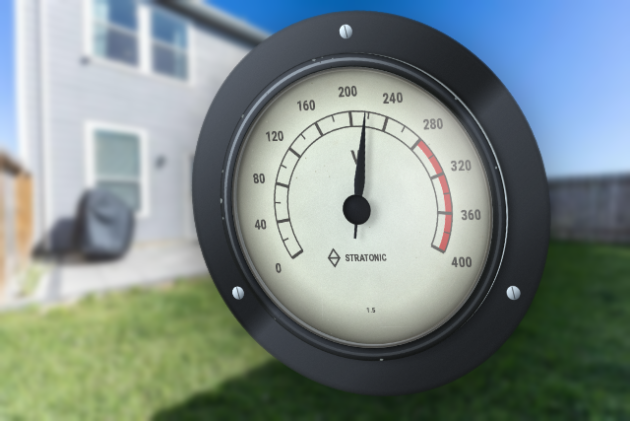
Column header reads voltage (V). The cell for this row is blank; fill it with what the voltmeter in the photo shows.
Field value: 220 V
